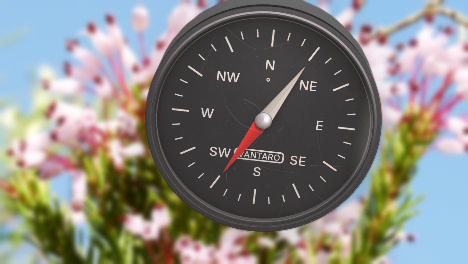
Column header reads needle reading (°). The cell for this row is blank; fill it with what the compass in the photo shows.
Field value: 210 °
